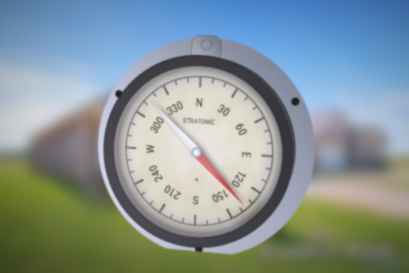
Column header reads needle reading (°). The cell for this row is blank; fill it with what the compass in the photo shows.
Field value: 135 °
